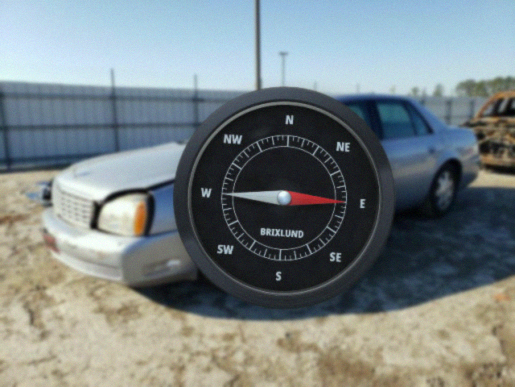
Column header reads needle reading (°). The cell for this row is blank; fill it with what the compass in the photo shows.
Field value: 90 °
